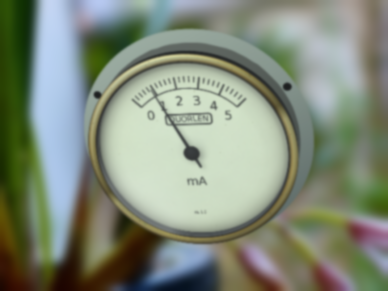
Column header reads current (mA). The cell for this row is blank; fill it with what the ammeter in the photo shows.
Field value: 1 mA
